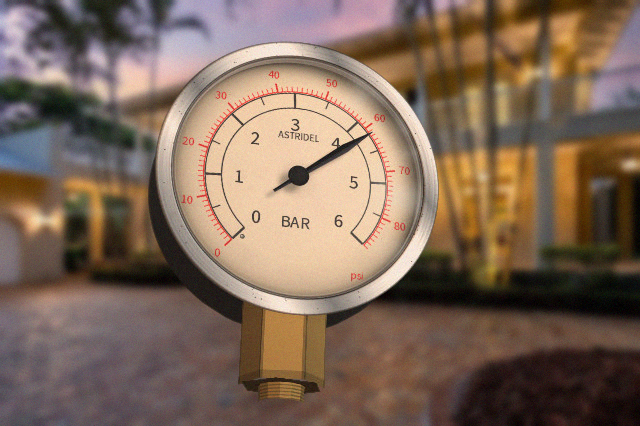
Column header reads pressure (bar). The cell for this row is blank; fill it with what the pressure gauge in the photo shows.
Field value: 4.25 bar
